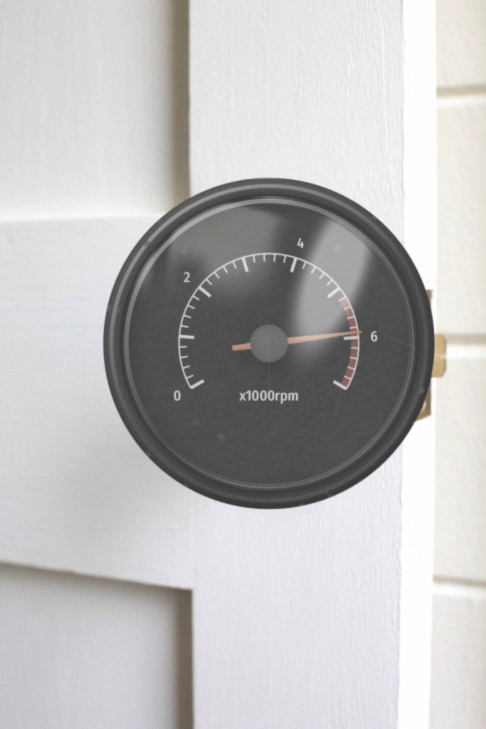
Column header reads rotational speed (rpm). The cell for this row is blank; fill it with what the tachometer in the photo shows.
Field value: 5900 rpm
